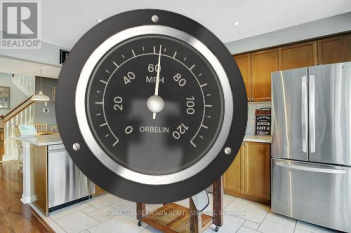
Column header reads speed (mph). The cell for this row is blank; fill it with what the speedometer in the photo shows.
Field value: 62.5 mph
